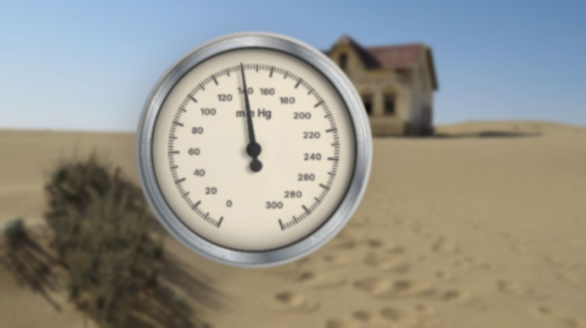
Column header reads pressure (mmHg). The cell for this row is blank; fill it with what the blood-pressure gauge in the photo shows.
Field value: 140 mmHg
